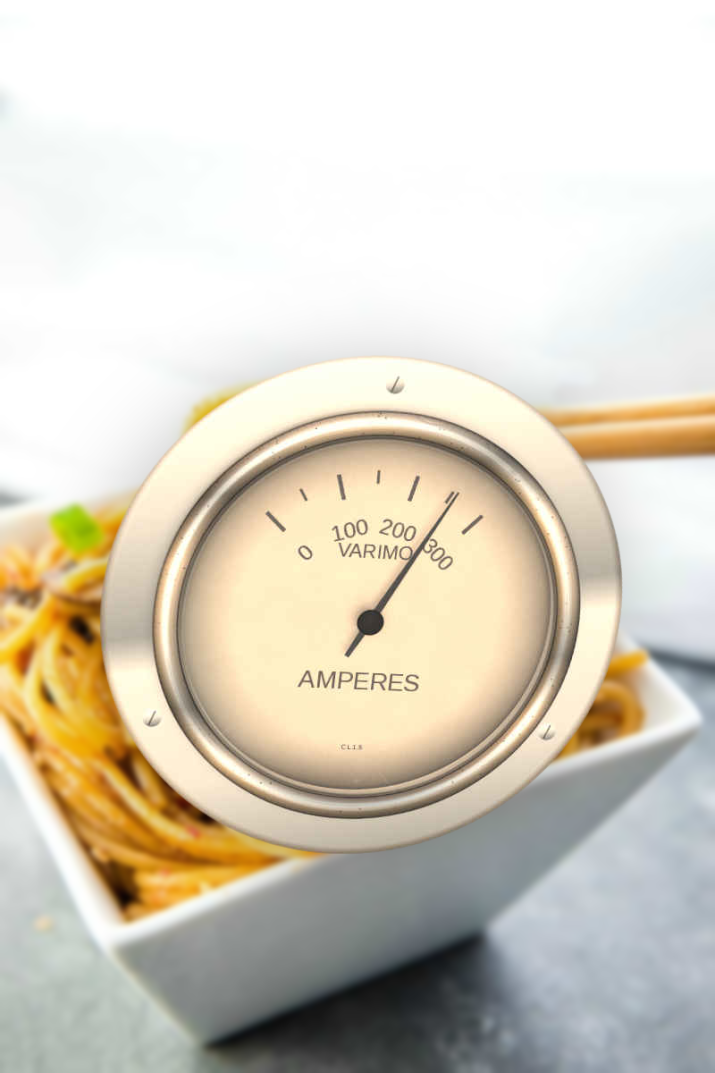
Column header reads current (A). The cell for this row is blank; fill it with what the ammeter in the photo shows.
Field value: 250 A
